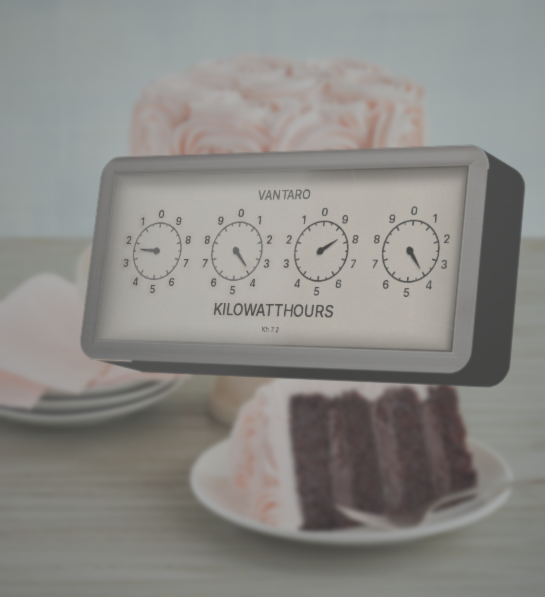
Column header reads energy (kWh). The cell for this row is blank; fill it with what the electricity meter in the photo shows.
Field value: 2384 kWh
